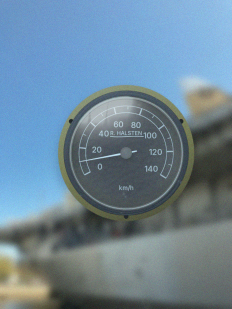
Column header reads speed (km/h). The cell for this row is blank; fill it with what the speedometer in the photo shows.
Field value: 10 km/h
